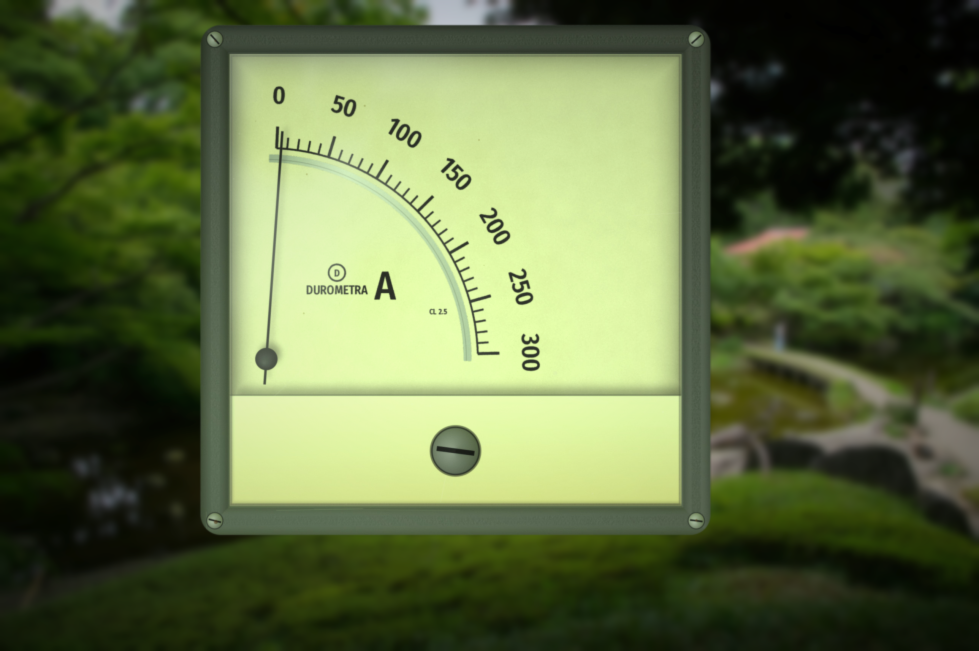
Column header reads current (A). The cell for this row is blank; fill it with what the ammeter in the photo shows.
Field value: 5 A
